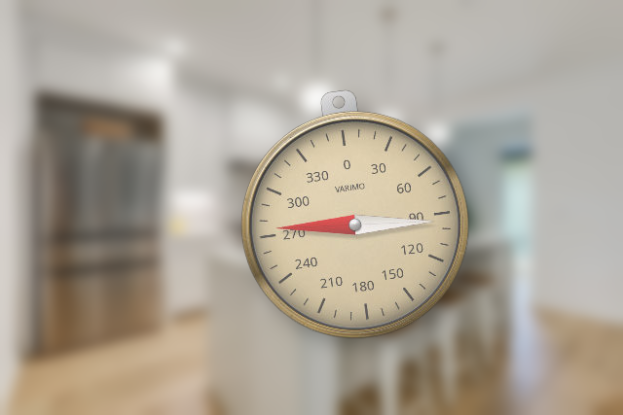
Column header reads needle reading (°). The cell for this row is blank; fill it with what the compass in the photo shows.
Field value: 275 °
